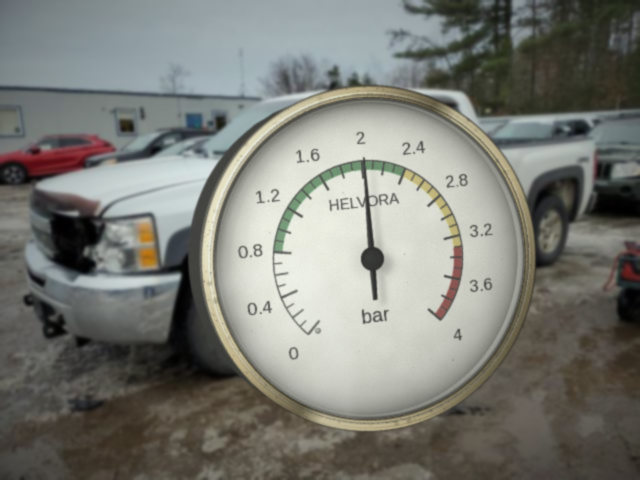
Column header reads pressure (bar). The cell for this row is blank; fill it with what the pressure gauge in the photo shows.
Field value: 2 bar
